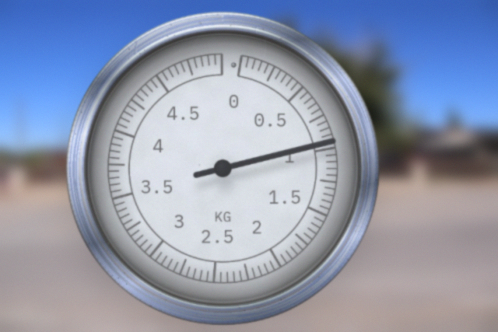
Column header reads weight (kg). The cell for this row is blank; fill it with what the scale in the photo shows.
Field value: 0.95 kg
